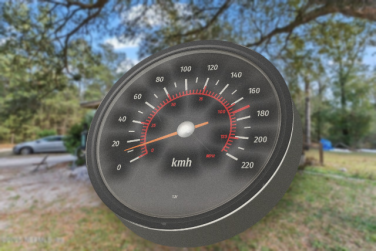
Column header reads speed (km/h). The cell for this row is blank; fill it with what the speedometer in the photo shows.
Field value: 10 km/h
